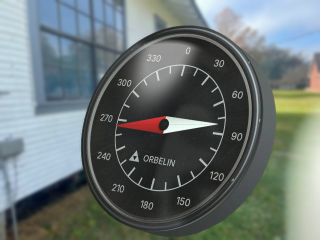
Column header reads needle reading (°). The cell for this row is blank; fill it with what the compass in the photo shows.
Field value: 262.5 °
